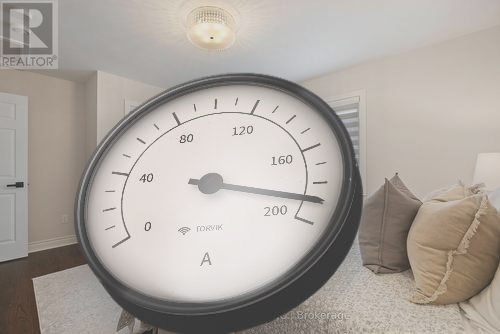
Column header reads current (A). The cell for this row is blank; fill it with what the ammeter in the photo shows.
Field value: 190 A
